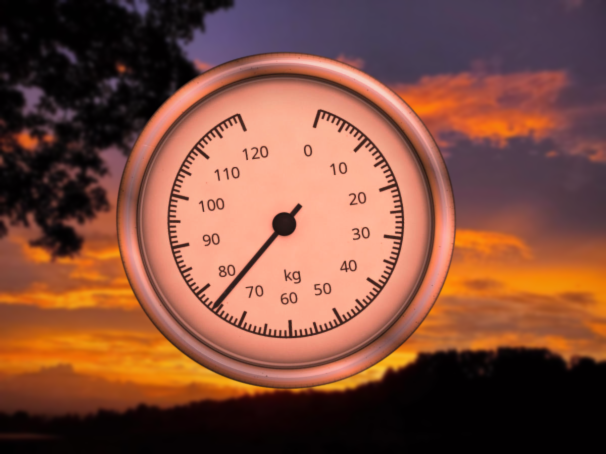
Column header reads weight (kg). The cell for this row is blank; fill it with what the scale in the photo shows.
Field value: 76 kg
